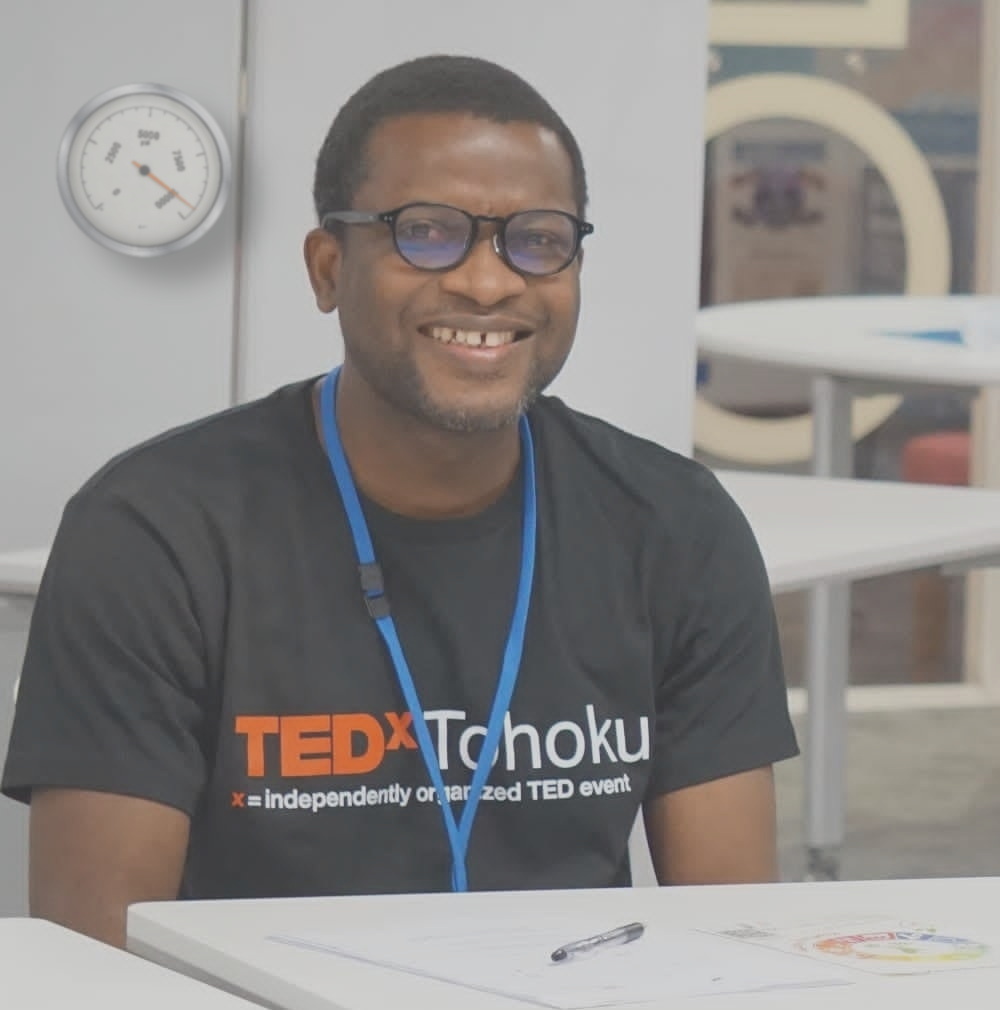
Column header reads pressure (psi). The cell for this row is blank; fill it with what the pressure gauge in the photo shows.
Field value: 9500 psi
